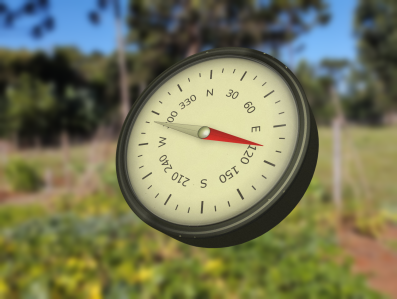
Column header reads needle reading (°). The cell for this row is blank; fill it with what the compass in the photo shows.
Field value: 110 °
